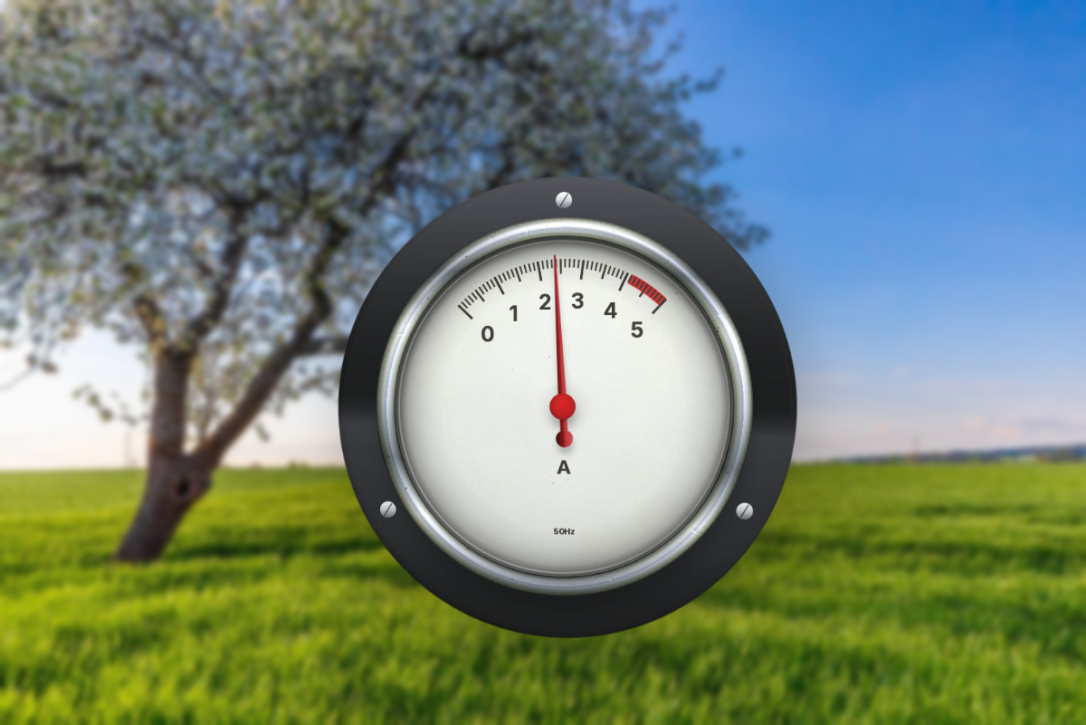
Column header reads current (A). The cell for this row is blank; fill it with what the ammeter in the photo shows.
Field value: 2.4 A
